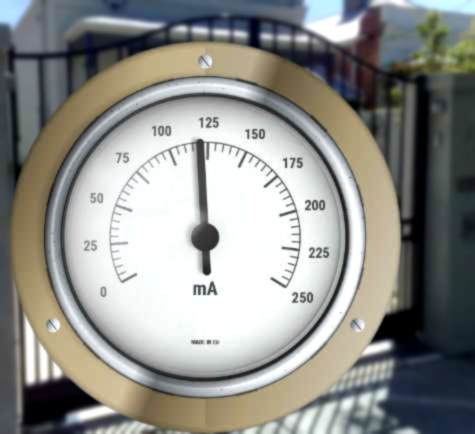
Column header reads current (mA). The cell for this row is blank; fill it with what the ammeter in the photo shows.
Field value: 120 mA
